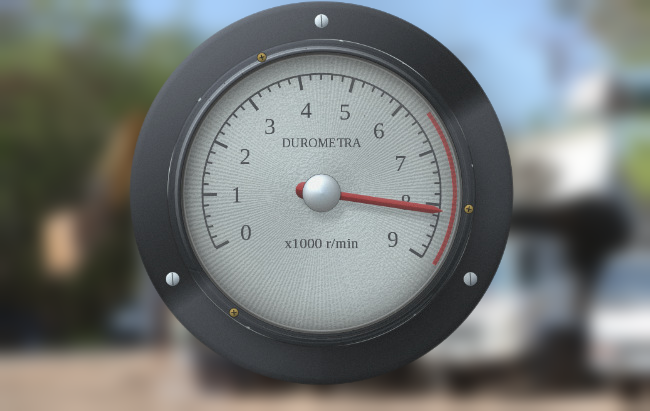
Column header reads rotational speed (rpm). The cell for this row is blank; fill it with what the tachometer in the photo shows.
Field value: 8100 rpm
